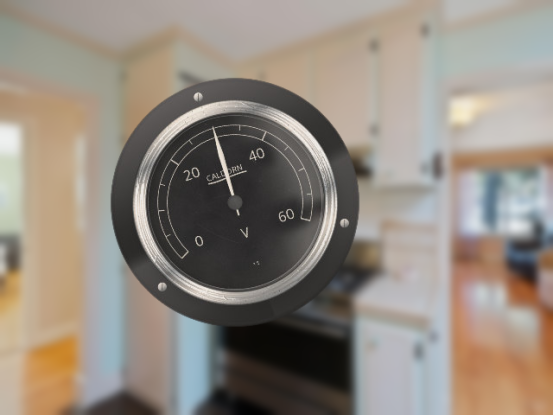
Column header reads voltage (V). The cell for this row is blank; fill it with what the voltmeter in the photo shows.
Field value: 30 V
